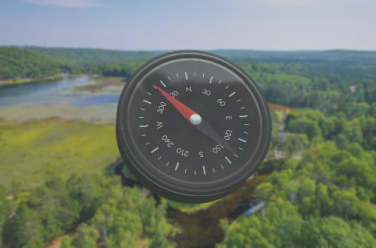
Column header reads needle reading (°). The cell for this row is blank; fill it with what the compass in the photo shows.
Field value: 320 °
